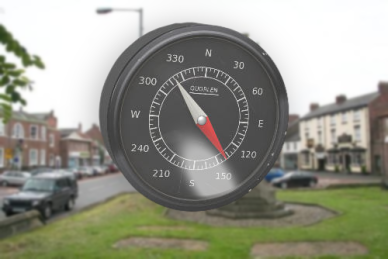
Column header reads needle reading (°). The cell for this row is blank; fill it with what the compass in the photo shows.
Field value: 140 °
